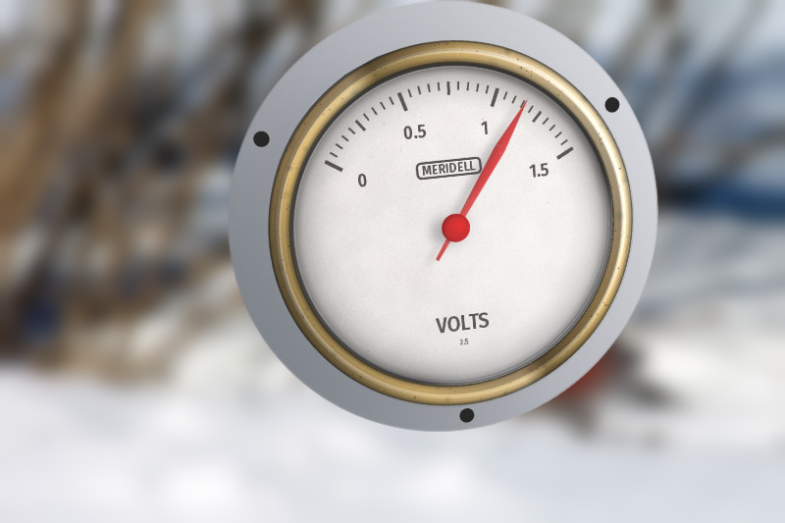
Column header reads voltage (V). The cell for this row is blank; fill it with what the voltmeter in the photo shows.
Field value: 1.15 V
